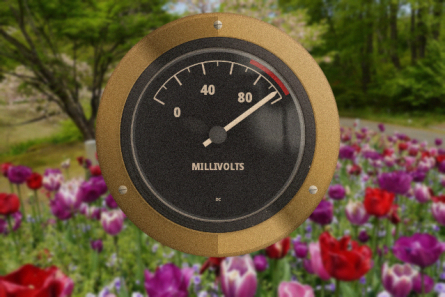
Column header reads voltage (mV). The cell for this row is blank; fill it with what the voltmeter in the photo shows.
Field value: 95 mV
